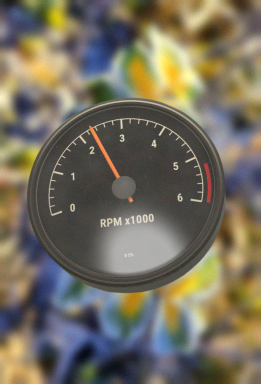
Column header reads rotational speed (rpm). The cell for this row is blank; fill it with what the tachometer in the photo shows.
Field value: 2300 rpm
